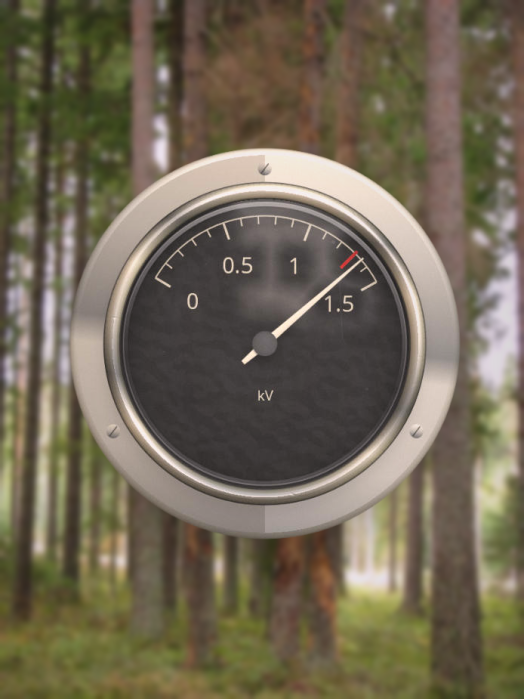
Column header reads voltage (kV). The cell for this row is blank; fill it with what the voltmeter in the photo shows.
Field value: 1.35 kV
